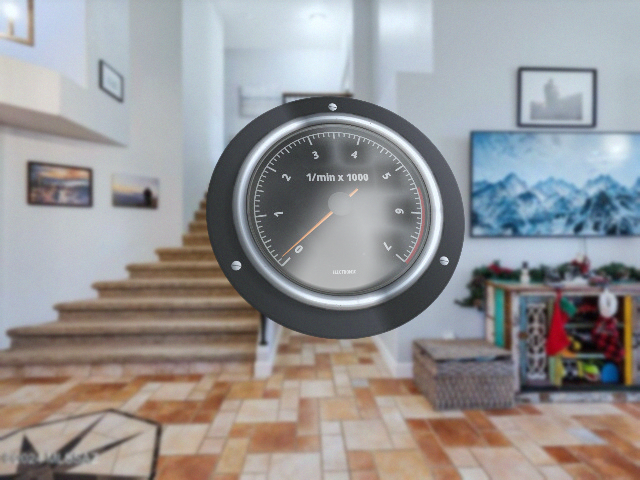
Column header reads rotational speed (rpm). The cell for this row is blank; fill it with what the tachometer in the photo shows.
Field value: 100 rpm
